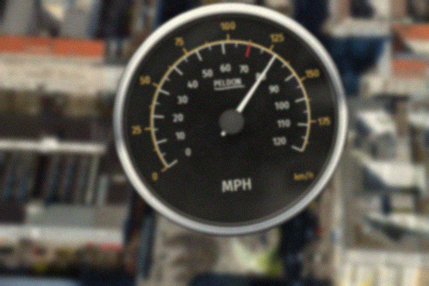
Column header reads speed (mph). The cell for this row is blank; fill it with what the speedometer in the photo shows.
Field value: 80 mph
